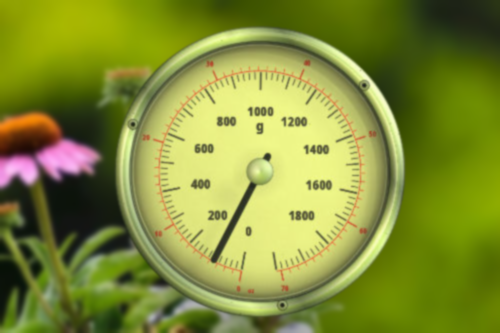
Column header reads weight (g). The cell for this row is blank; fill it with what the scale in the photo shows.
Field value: 100 g
